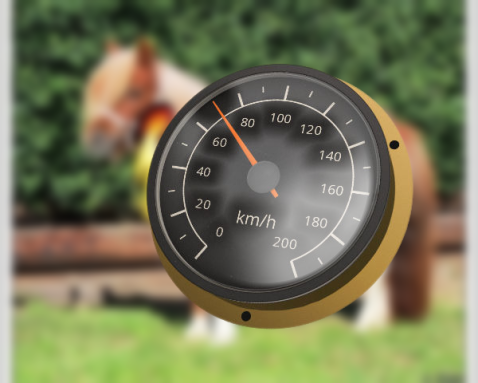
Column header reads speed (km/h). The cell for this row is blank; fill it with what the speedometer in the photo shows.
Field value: 70 km/h
